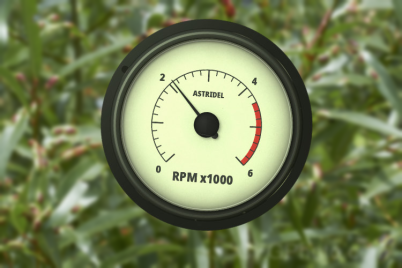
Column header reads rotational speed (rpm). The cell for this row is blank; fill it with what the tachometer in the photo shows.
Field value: 2100 rpm
